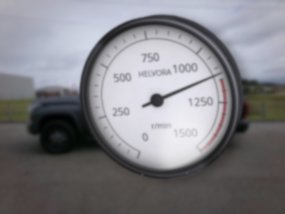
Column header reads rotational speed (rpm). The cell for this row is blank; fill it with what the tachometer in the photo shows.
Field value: 1125 rpm
